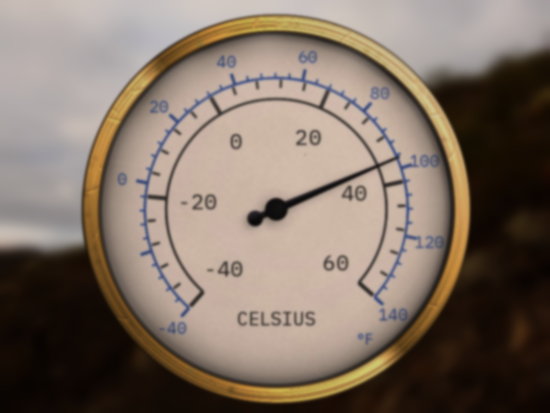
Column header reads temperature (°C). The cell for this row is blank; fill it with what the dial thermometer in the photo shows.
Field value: 36 °C
